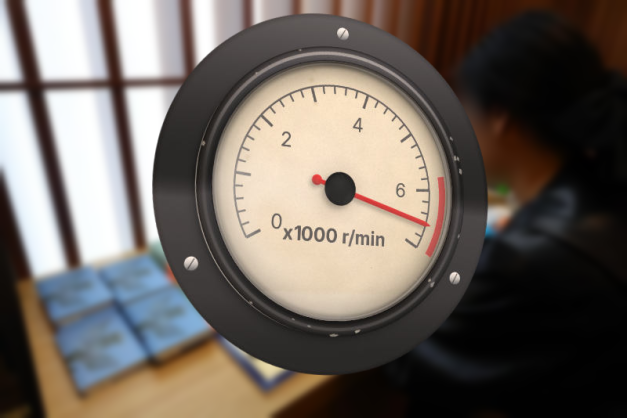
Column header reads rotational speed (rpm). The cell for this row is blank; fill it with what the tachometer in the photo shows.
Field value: 6600 rpm
